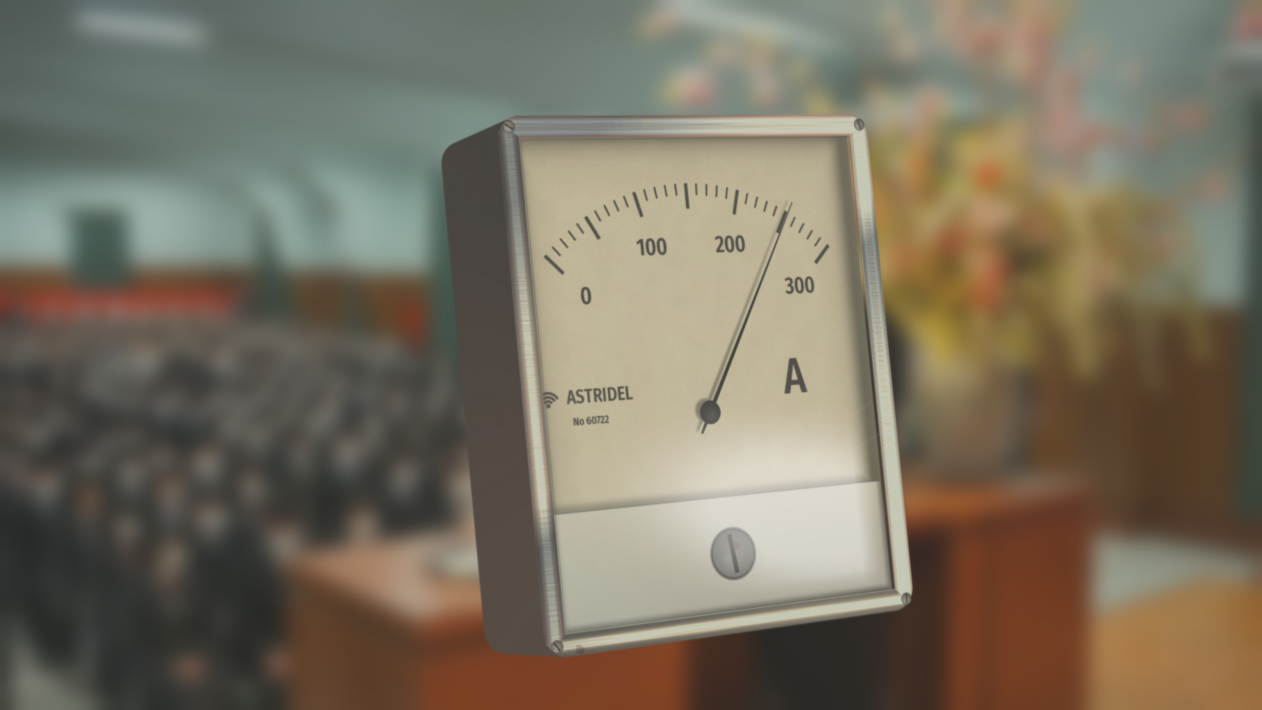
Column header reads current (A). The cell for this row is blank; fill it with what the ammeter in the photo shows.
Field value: 250 A
